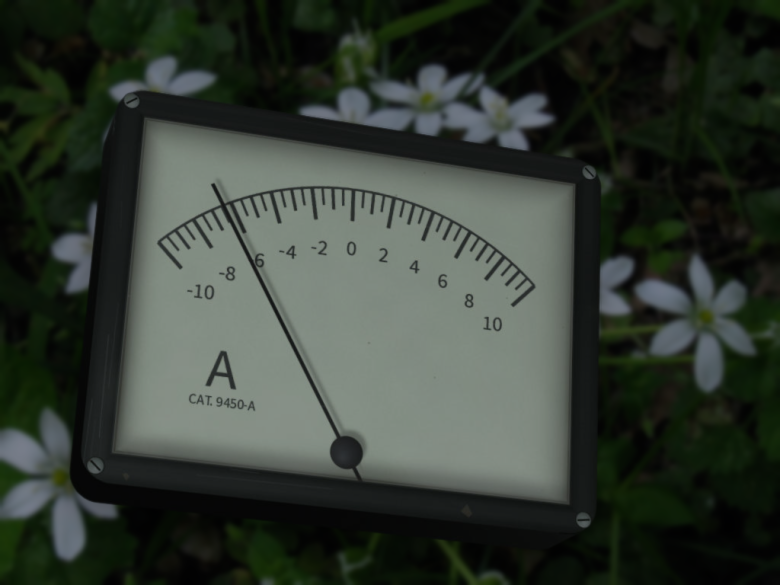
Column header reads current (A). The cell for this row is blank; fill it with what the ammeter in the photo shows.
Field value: -6.5 A
